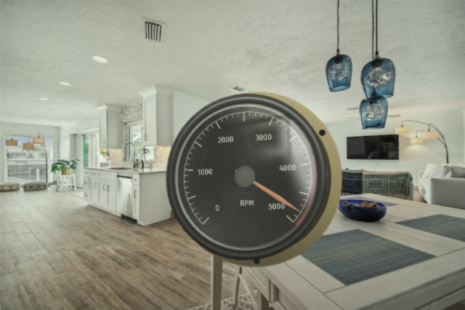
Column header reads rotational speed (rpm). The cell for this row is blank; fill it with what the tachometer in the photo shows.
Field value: 4800 rpm
